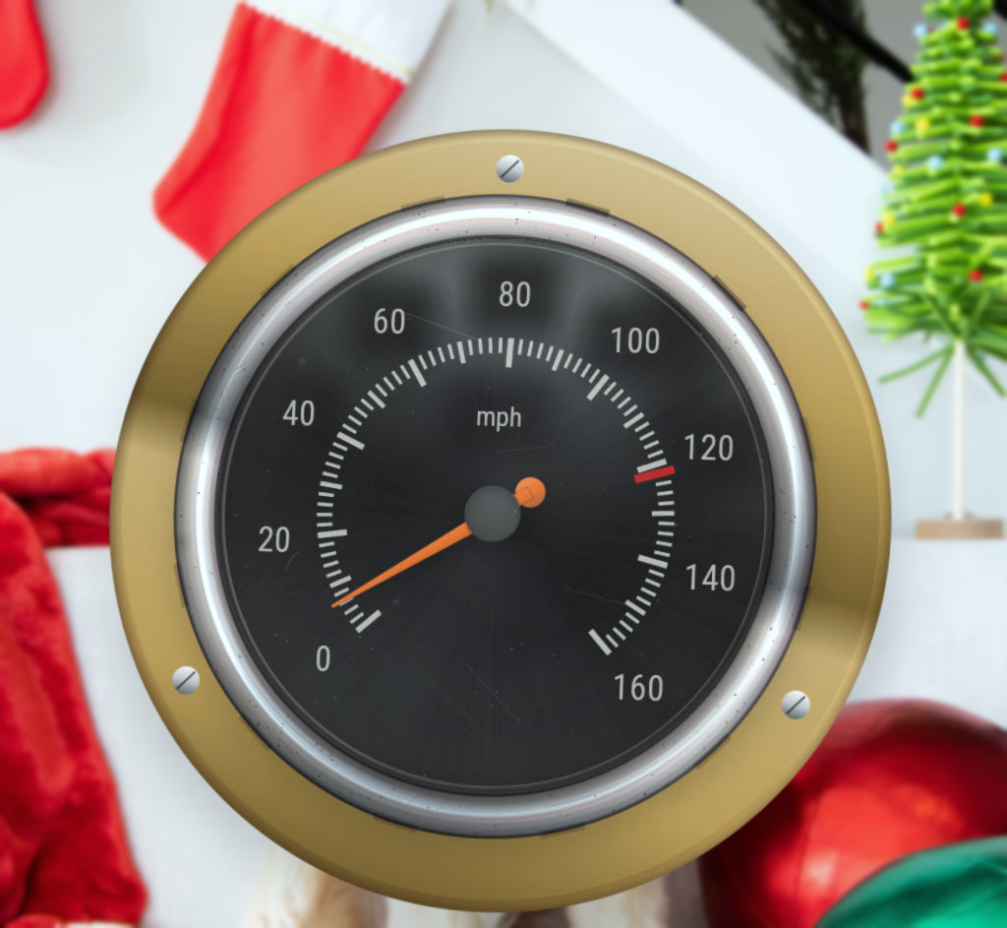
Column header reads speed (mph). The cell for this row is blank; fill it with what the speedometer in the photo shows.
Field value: 6 mph
